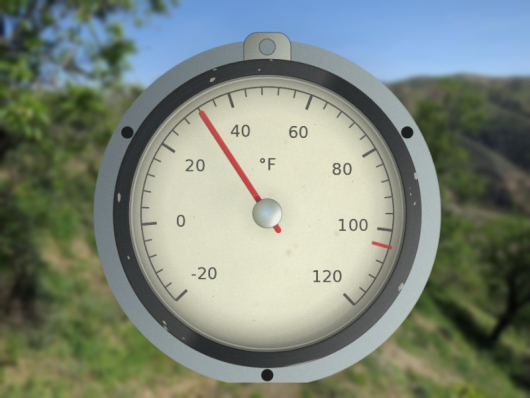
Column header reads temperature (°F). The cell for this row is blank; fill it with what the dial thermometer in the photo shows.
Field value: 32 °F
